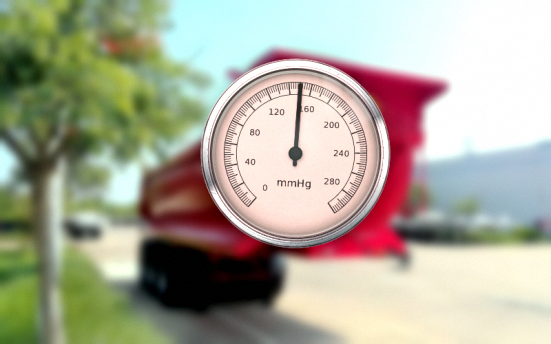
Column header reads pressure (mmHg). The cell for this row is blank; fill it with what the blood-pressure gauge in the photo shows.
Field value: 150 mmHg
